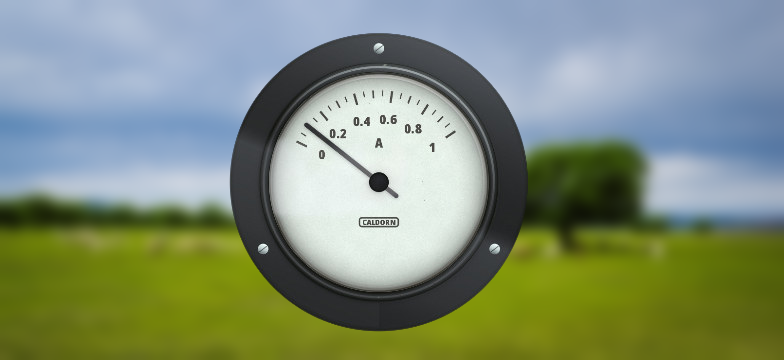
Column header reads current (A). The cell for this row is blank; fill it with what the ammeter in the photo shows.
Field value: 0.1 A
